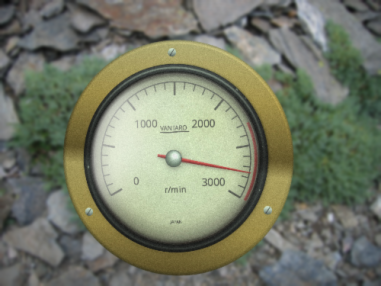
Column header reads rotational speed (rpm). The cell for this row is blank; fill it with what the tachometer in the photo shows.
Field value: 2750 rpm
